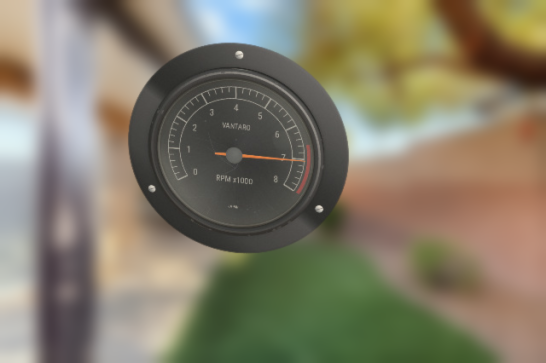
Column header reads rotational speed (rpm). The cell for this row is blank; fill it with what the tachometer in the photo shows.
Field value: 7000 rpm
